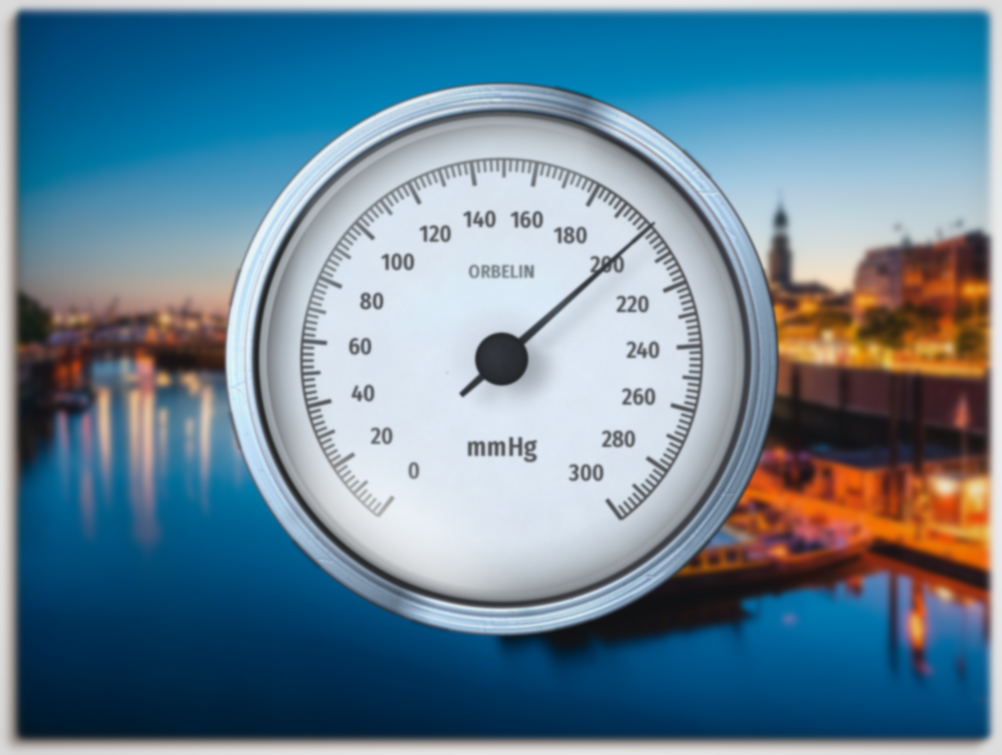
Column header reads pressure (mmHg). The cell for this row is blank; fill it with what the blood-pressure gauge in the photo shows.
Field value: 200 mmHg
